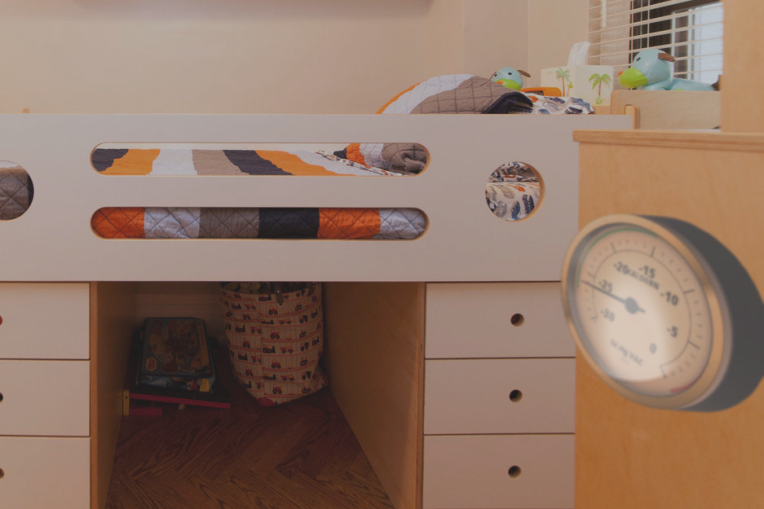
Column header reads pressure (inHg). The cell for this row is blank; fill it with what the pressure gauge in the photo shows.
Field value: -26 inHg
